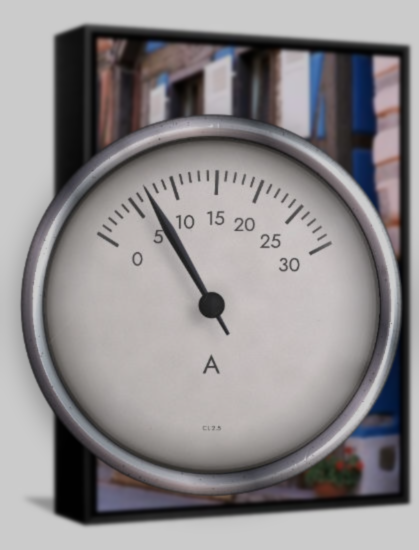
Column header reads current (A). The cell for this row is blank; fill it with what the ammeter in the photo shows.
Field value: 7 A
